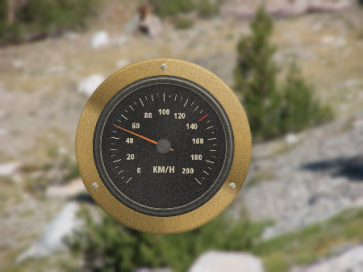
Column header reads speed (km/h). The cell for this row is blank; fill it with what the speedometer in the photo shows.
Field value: 50 km/h
